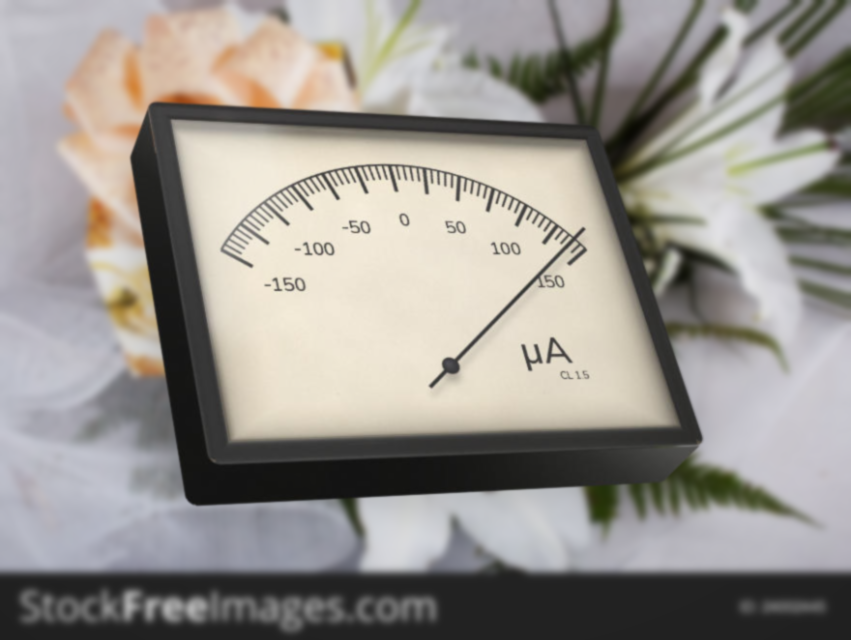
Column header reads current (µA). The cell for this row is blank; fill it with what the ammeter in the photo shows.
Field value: 140 µA
